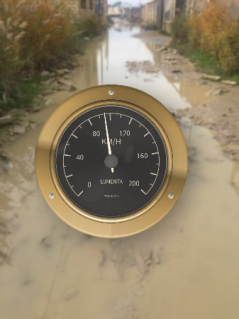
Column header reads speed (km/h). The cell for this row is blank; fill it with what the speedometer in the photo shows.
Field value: 95 km/h
